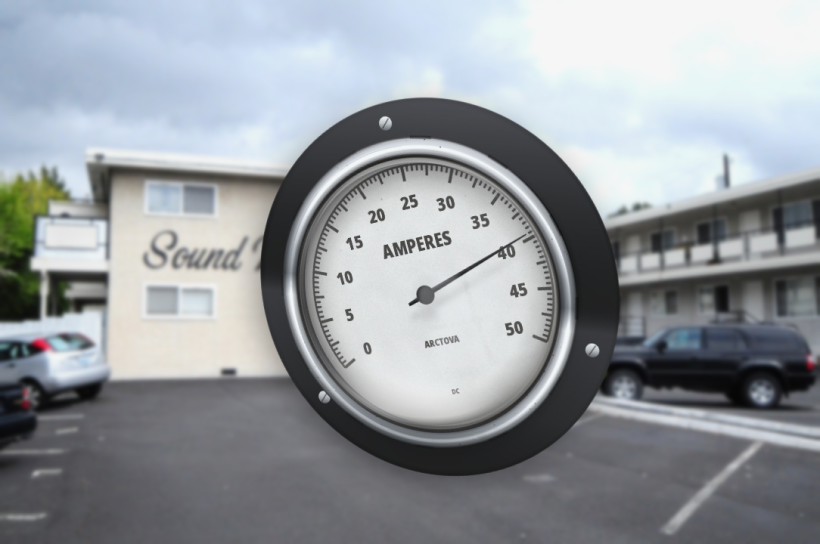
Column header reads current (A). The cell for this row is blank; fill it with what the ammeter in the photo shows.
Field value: 39.5 A
